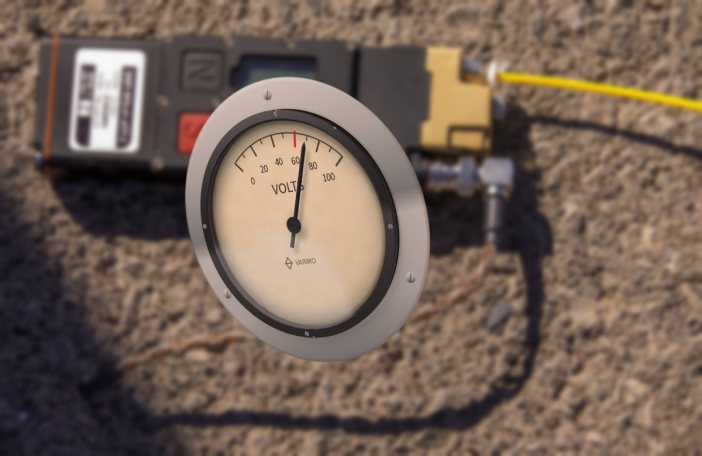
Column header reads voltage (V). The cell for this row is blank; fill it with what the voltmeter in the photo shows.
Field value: 70 V
